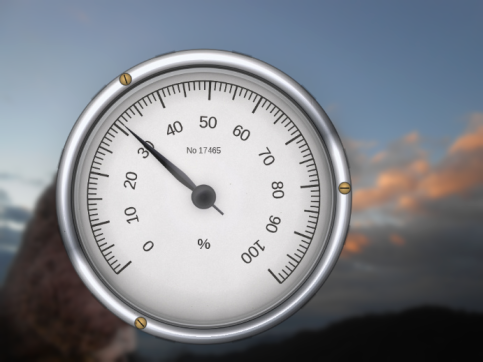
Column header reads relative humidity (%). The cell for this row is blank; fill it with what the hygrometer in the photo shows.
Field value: 31 %
